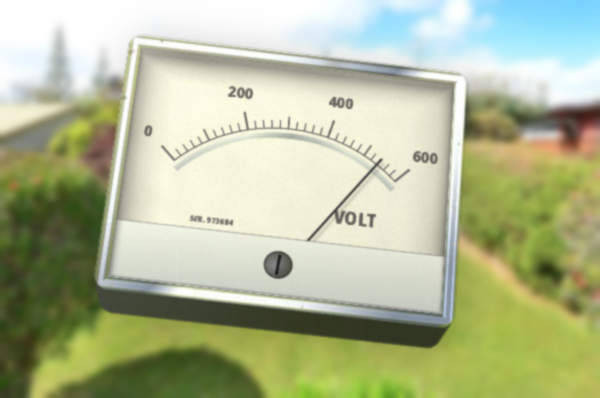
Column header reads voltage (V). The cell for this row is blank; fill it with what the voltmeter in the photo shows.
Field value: 540 V
